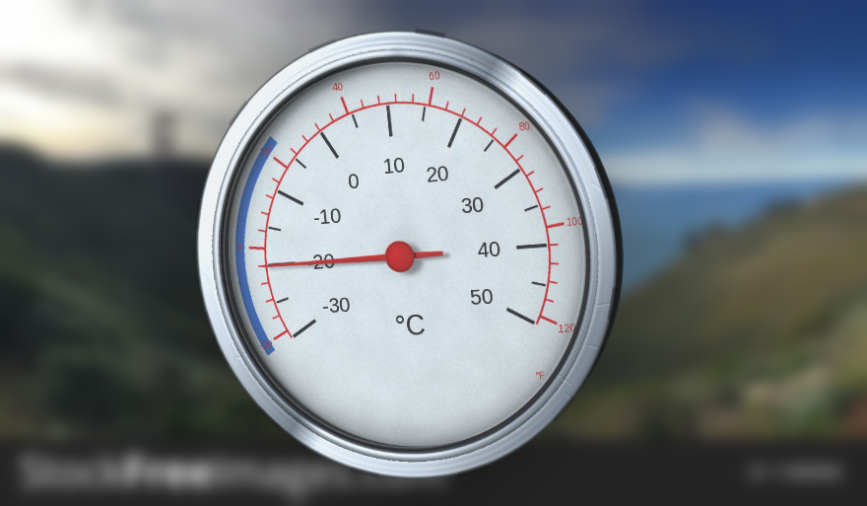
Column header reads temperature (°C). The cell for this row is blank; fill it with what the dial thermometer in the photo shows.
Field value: -20 °C
